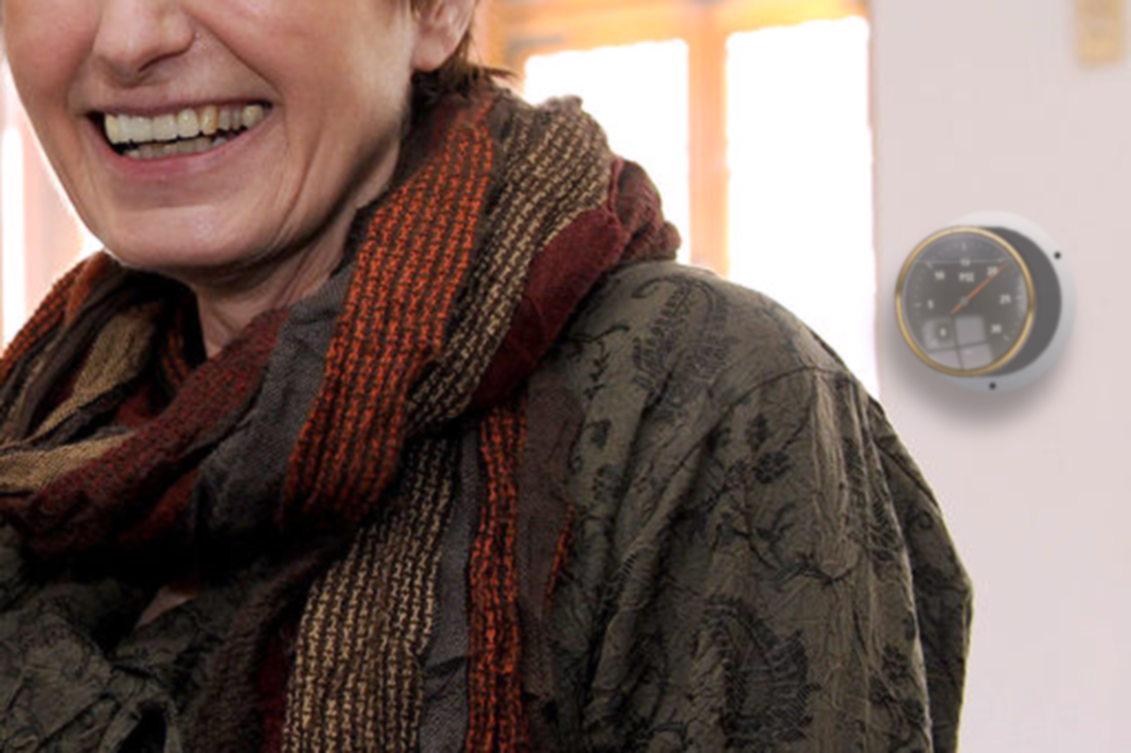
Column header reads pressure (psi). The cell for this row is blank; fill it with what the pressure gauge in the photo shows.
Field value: 21 psi
